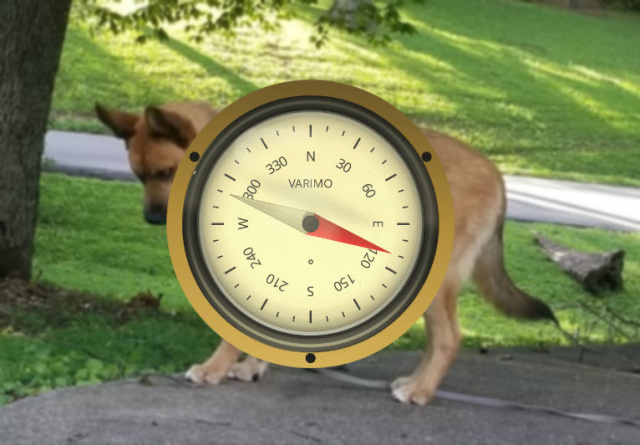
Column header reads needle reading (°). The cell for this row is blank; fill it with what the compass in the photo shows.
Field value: 110 °
